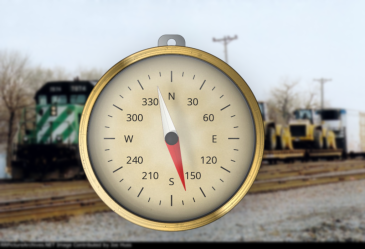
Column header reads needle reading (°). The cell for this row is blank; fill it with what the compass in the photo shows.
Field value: 165 °
